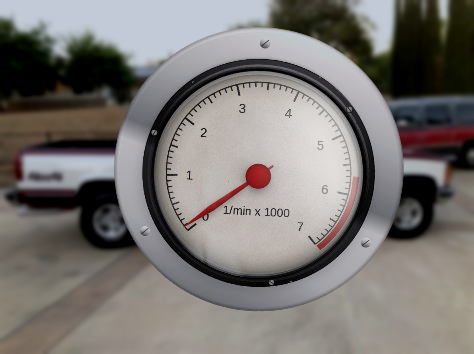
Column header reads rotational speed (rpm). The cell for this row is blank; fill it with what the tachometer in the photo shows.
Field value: 100 rpm
